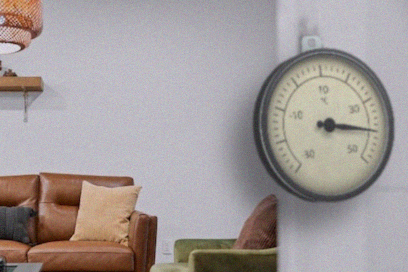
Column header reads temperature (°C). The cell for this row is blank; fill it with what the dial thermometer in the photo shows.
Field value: 40 °C
